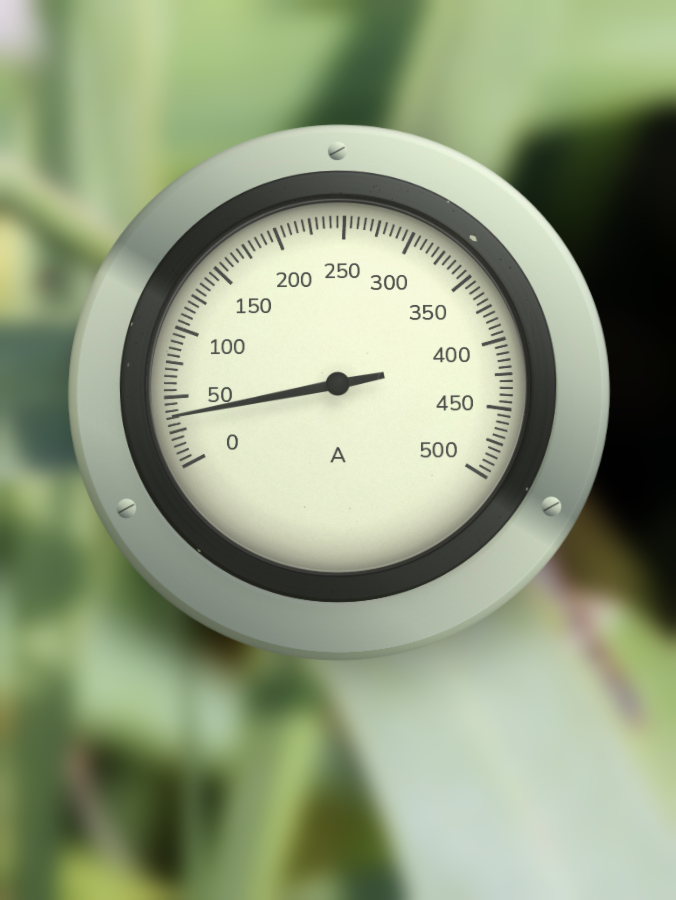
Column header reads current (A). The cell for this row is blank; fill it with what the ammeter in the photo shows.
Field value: 35 A
